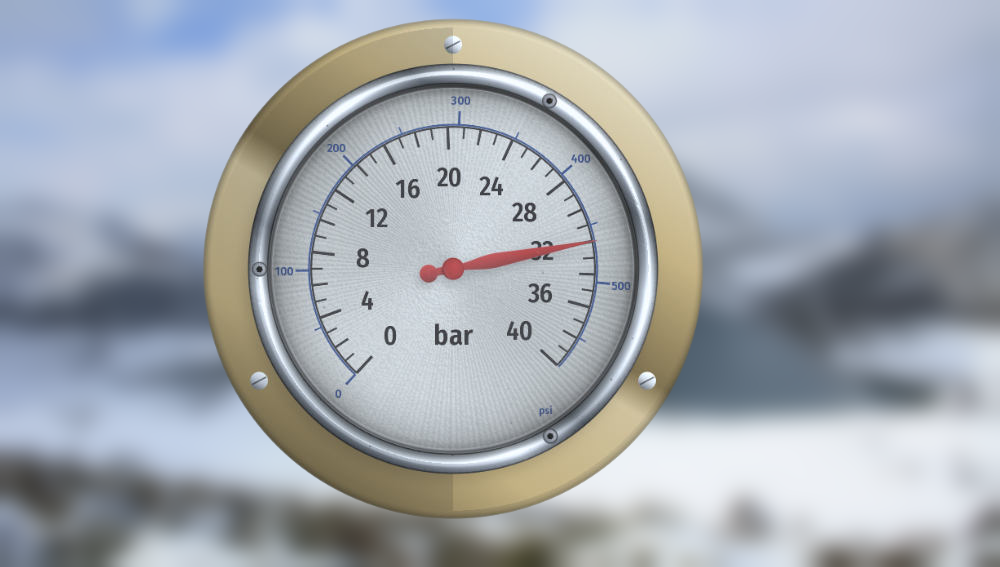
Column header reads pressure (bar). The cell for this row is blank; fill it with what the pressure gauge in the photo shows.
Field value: 32 bar
